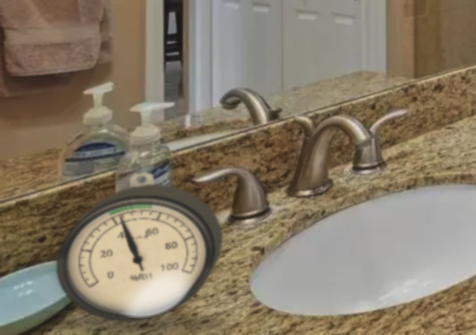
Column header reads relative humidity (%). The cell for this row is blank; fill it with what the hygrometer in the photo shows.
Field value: 44 %
